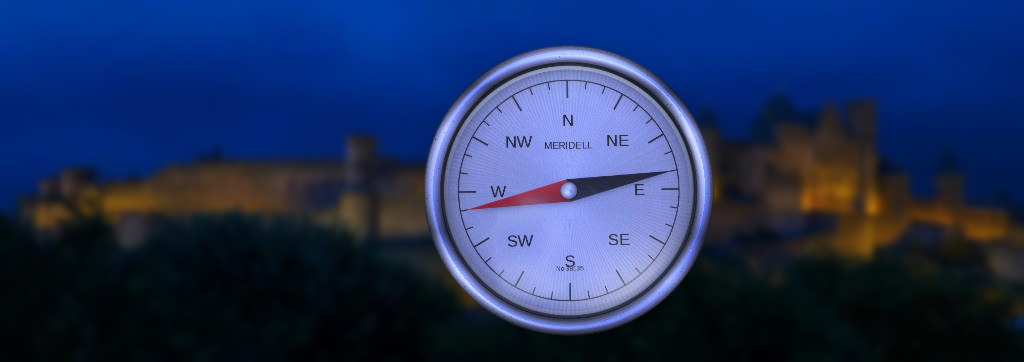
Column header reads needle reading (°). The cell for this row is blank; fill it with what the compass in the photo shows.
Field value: 260 °
